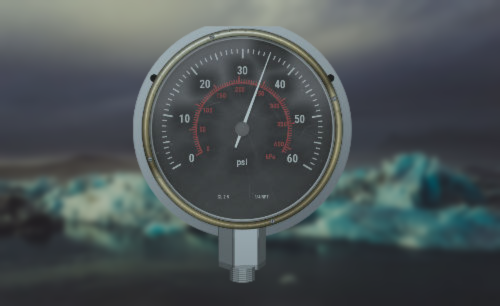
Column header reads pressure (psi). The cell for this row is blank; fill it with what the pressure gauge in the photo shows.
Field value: 35 psi
